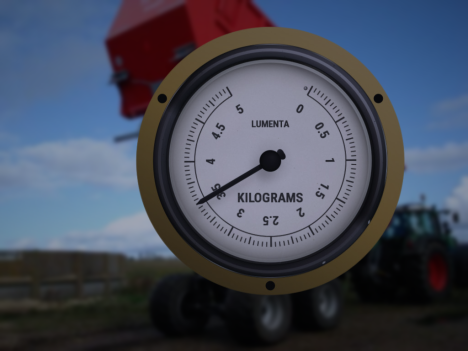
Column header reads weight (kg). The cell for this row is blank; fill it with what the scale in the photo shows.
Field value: 3.5 kg
